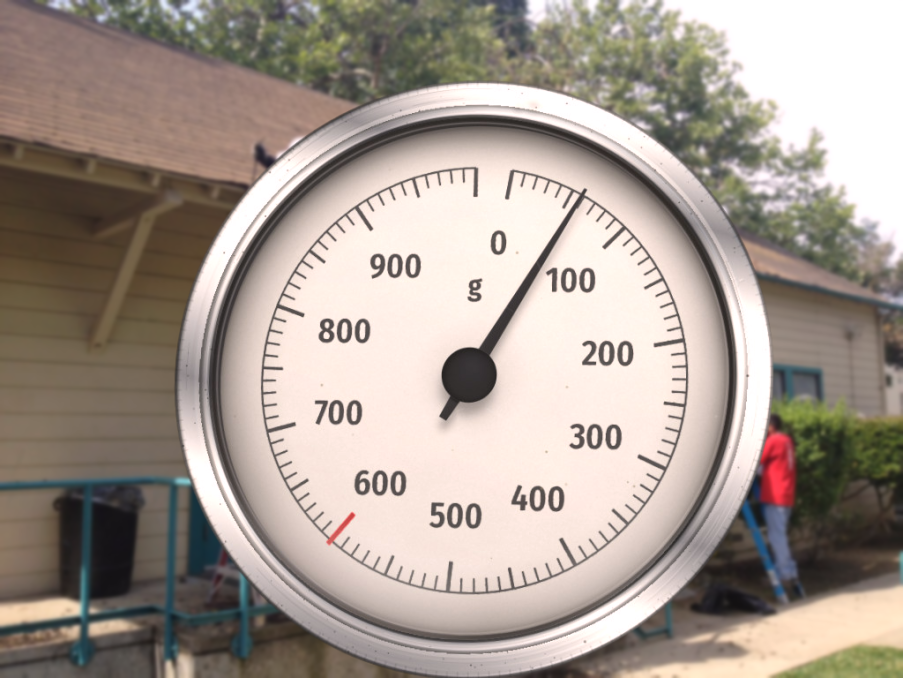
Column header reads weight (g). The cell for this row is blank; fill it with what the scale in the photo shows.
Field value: 60 g
